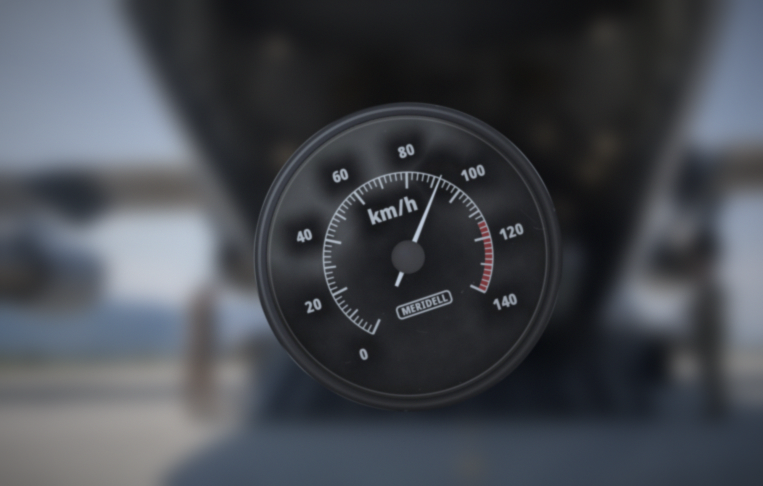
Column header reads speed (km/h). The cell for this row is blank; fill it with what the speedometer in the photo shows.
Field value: 92 km/h
